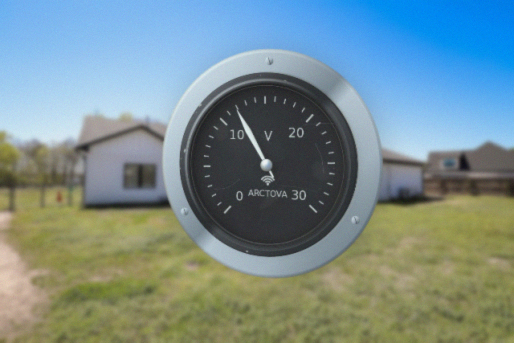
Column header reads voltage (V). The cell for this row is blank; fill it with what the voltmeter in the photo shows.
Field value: 12 V
